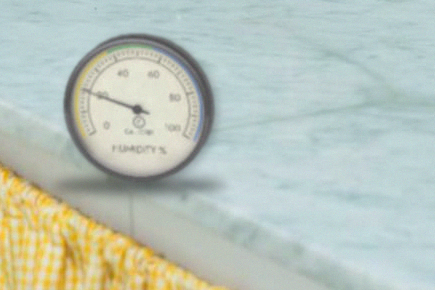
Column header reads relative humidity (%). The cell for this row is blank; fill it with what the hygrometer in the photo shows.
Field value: 20 %
